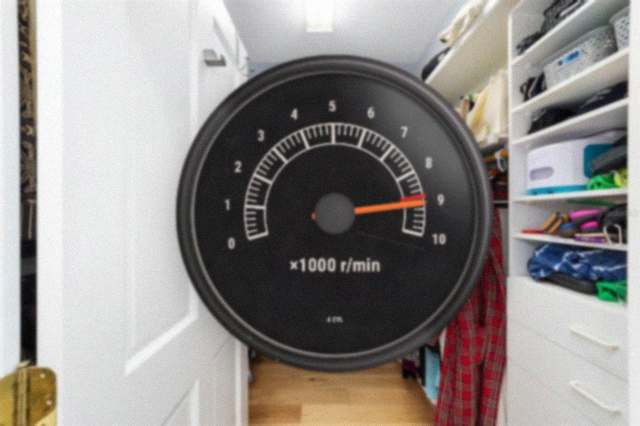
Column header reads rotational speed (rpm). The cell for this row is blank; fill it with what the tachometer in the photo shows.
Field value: 9000 rpm
